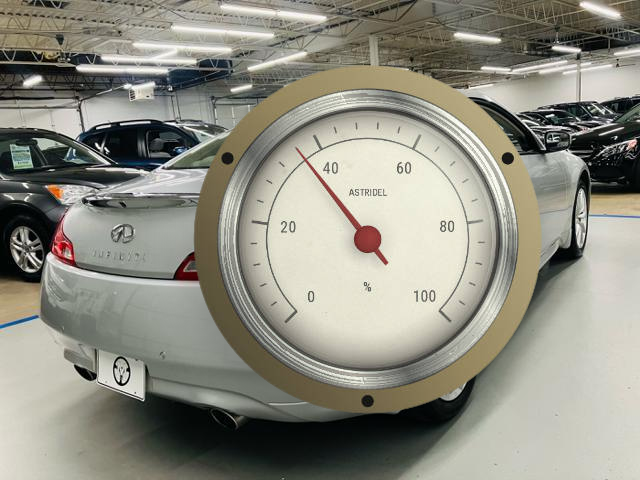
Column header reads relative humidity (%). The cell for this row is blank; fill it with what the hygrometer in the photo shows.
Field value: 36 %
